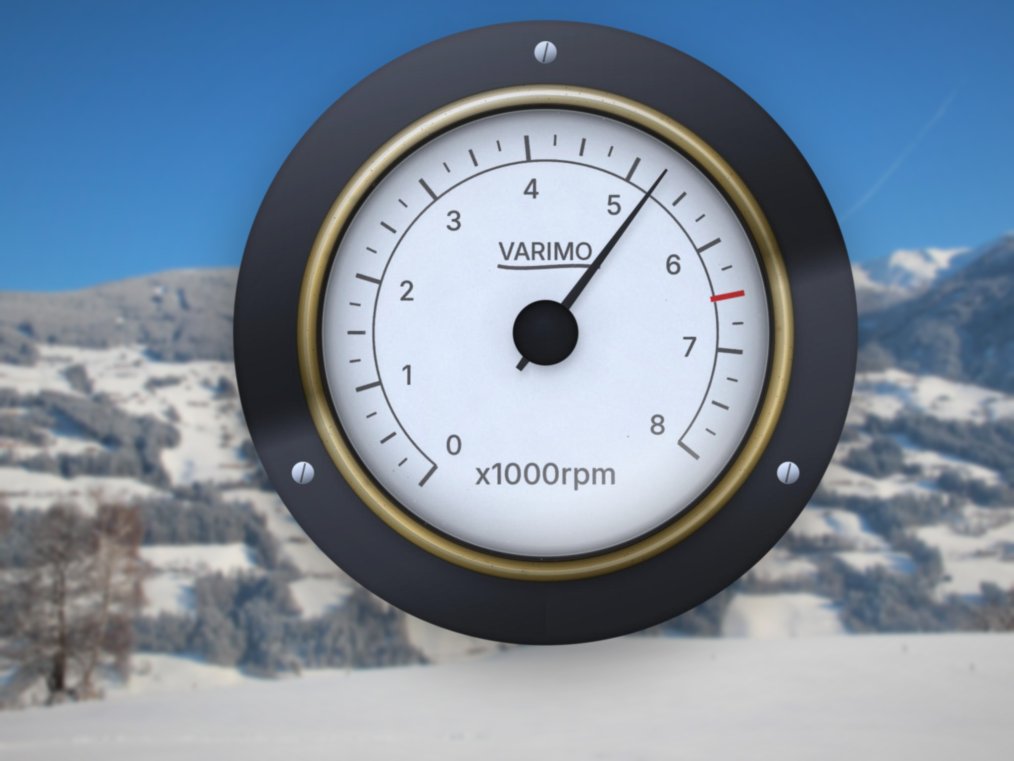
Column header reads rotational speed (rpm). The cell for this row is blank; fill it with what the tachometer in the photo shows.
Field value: 5250 rpm
